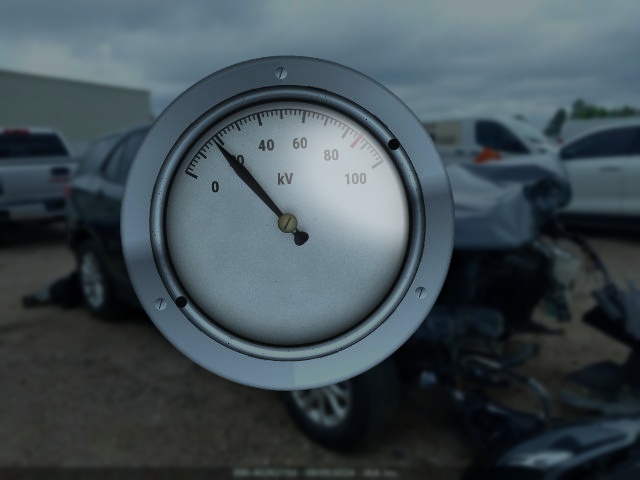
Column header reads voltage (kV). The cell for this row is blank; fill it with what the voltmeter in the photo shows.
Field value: 18 kV
